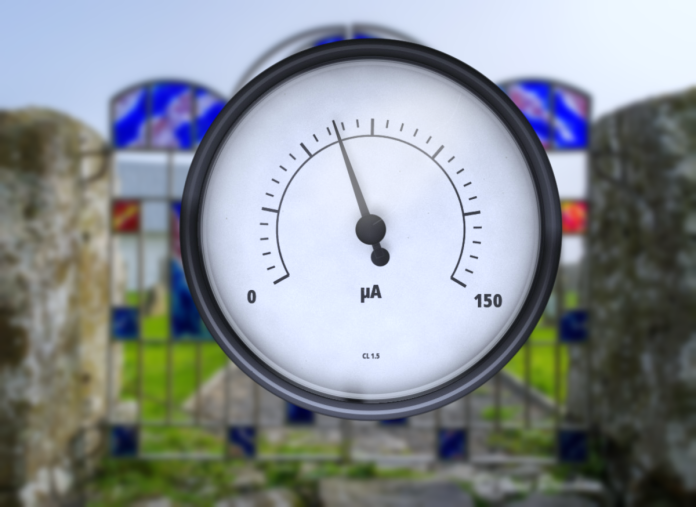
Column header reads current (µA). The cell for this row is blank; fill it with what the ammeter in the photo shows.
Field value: 62.5 µA
